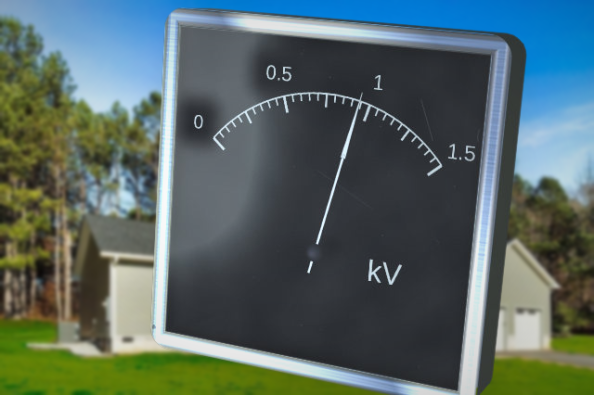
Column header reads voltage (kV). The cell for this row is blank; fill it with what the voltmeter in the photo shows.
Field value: 0.95 kV
